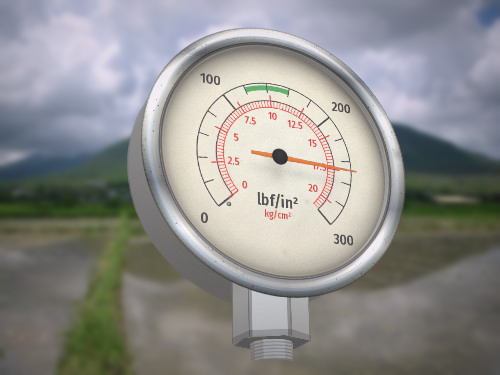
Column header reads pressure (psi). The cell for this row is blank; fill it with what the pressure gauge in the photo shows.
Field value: 250 psi
